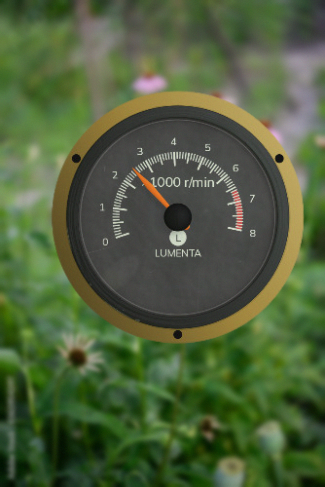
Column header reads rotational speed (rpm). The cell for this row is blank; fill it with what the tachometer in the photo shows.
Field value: 2500 rpm
